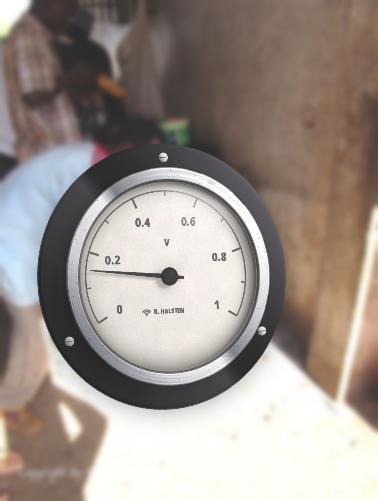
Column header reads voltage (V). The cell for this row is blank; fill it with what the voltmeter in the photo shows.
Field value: 0.15 V
